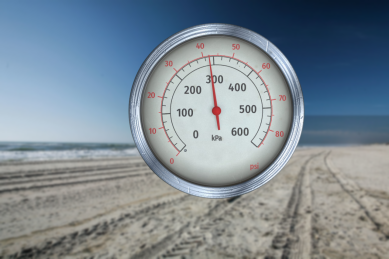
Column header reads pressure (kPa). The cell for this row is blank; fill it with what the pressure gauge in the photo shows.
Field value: 290 kPa
